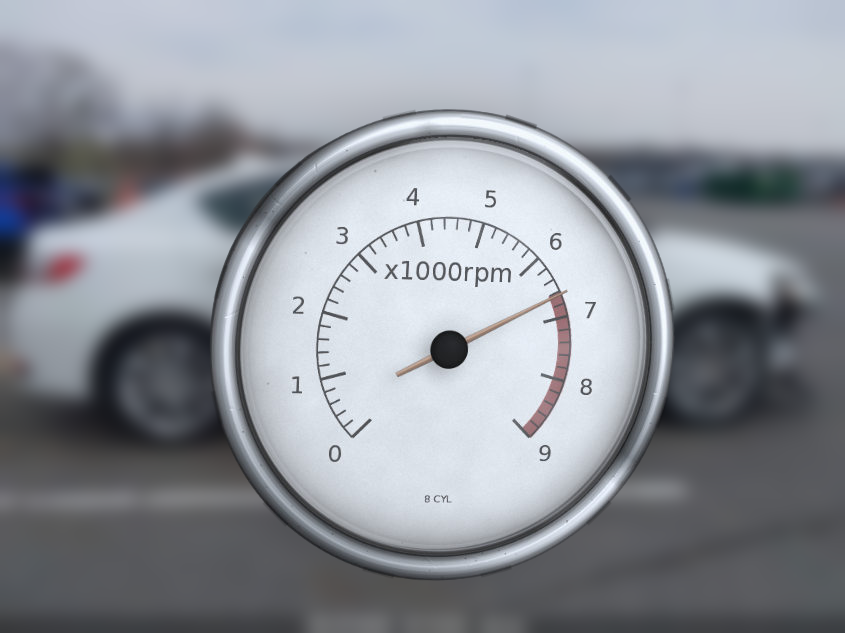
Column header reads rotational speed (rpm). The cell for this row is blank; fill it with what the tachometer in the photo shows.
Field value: 6600 rpm
